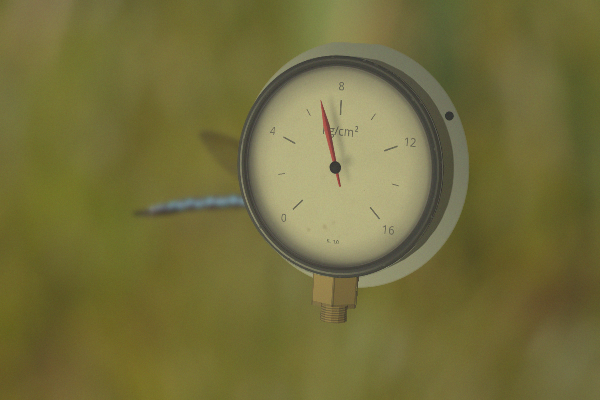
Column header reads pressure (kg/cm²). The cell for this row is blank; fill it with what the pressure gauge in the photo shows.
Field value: 7 kg/cm²
